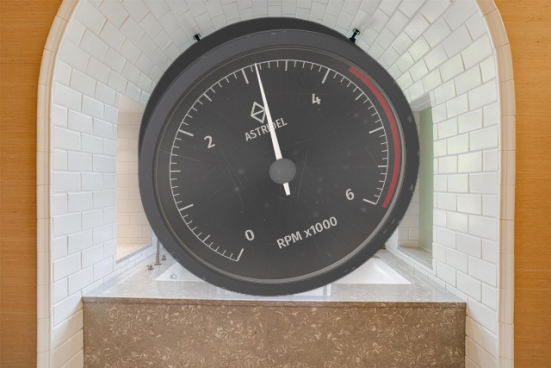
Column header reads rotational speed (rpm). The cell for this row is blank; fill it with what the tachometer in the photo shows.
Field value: 3150 rpm
